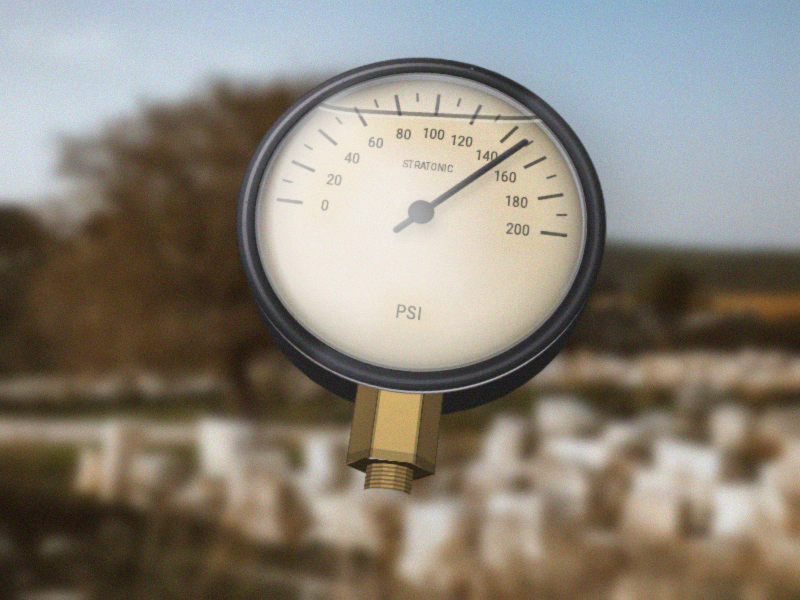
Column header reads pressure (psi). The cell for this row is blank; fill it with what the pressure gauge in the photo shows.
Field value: 150 psi
